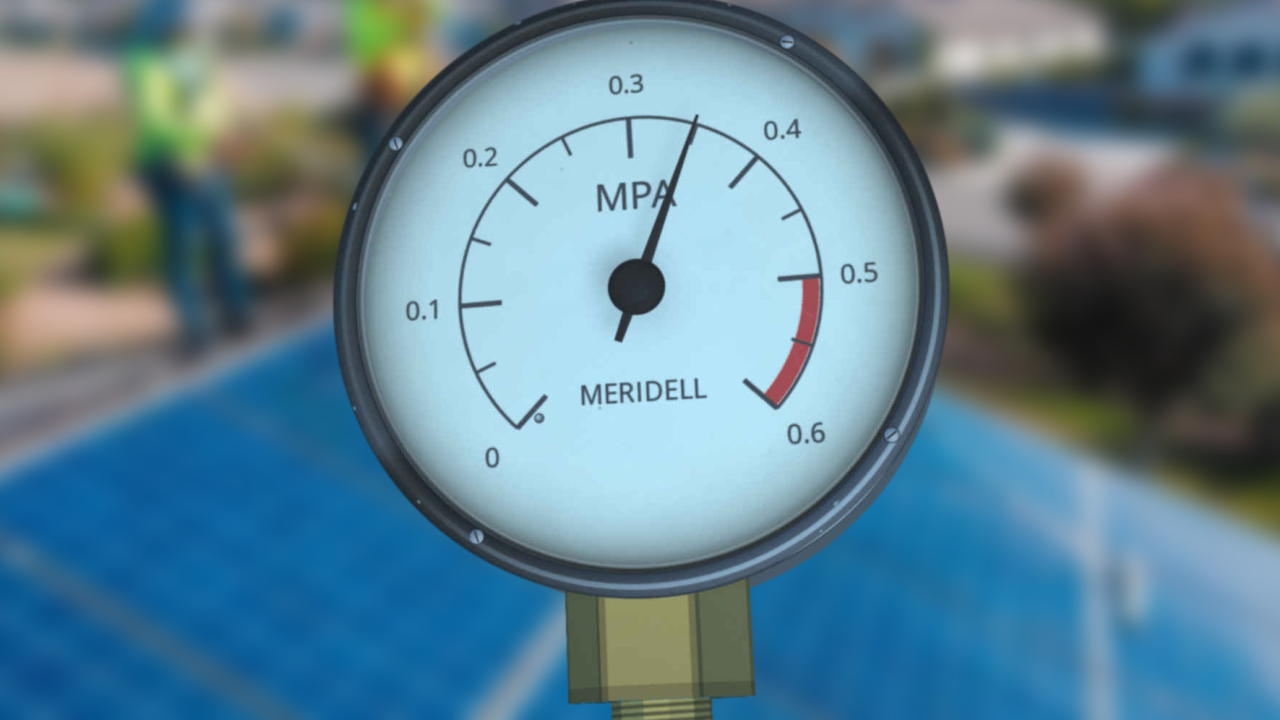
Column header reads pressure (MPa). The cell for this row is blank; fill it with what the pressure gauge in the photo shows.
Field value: 0.35 MPa
